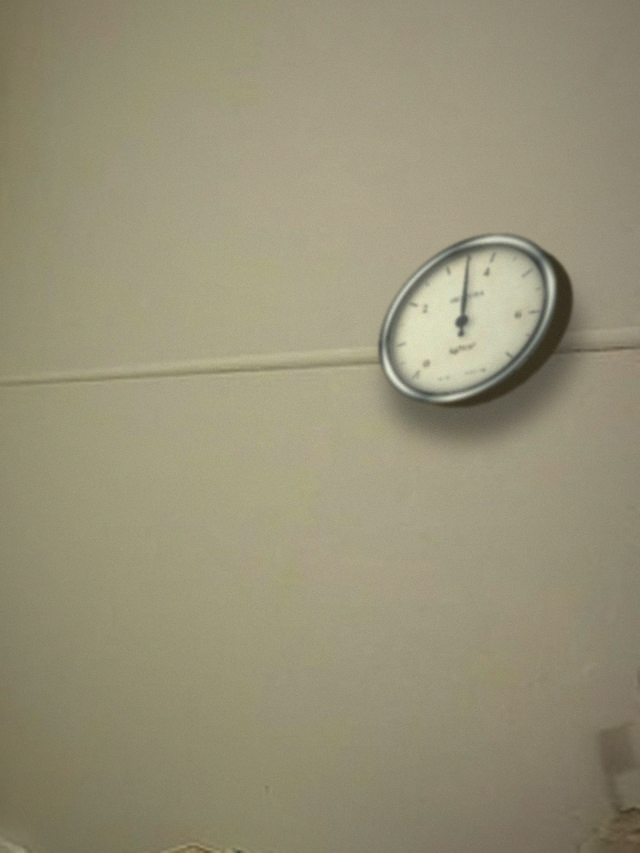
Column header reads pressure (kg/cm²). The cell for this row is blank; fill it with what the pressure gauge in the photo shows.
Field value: 3.5 kg/cm²
